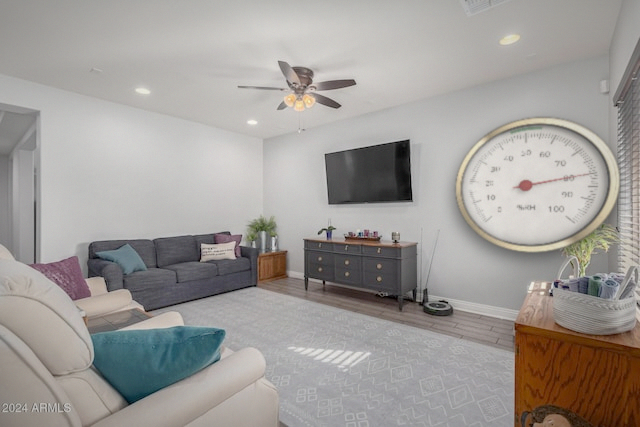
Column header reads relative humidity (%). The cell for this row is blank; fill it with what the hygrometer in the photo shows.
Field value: 80 %
